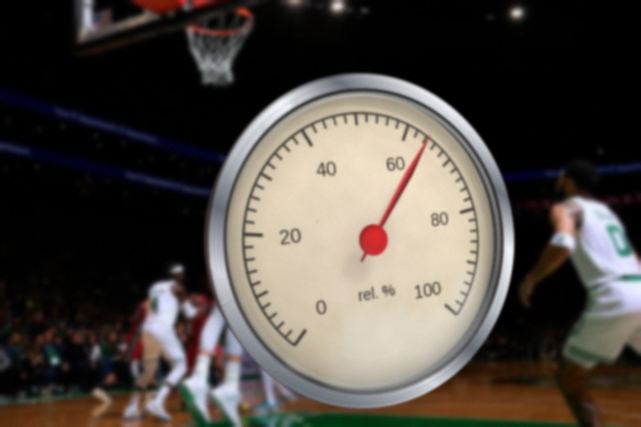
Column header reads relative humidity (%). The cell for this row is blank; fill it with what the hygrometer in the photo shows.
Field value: 64 %
